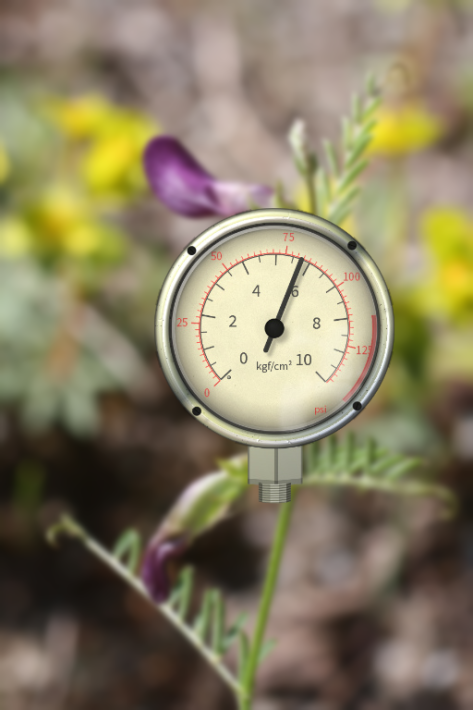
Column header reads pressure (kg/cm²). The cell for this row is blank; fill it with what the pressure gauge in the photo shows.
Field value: 5.75 kg/cm²
